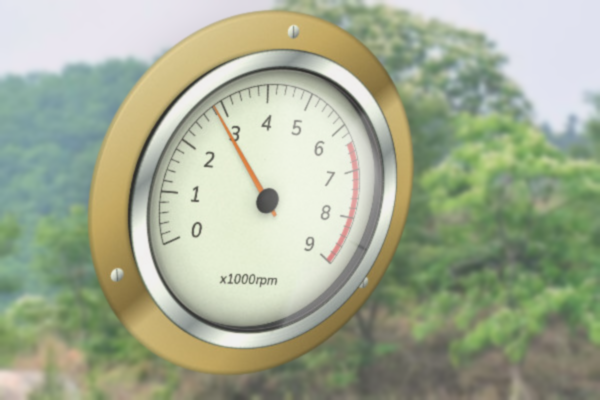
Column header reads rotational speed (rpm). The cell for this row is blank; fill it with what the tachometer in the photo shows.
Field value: 2800 rpm
